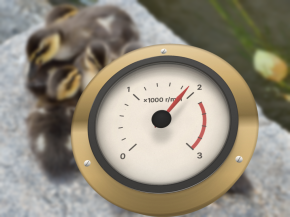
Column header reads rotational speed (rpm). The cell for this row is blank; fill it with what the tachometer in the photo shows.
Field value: 1900 rpm
